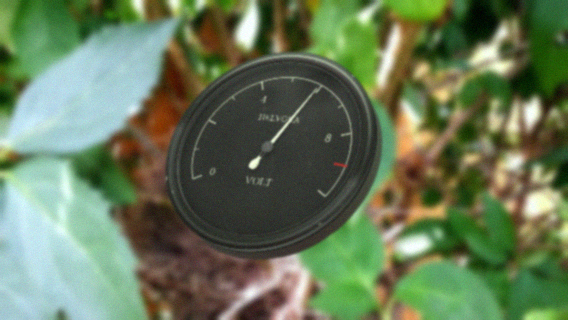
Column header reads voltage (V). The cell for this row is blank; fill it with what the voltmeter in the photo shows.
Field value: 6 V
